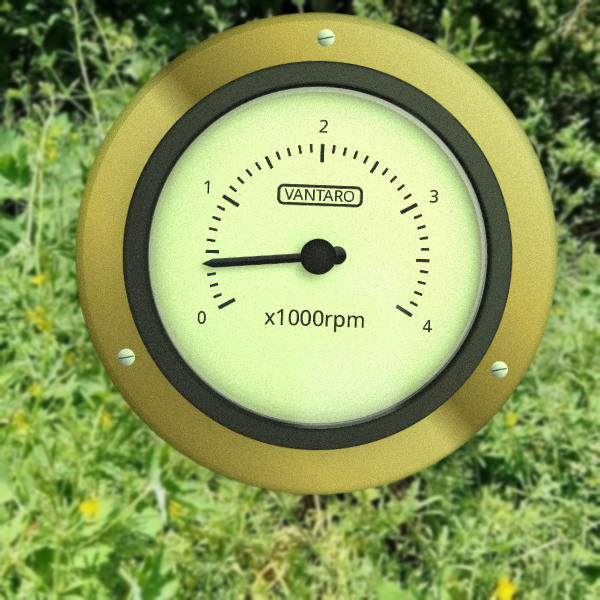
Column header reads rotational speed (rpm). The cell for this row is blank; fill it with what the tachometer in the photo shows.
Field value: 400 rpm
